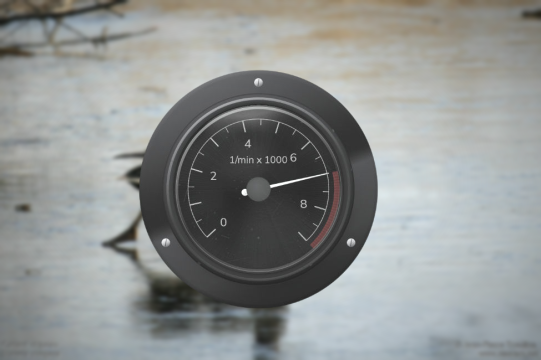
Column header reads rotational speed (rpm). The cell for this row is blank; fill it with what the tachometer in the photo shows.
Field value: 7000 rpm
